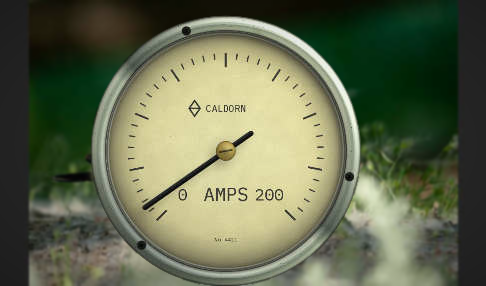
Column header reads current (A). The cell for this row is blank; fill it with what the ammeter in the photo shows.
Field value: 7.5 A
